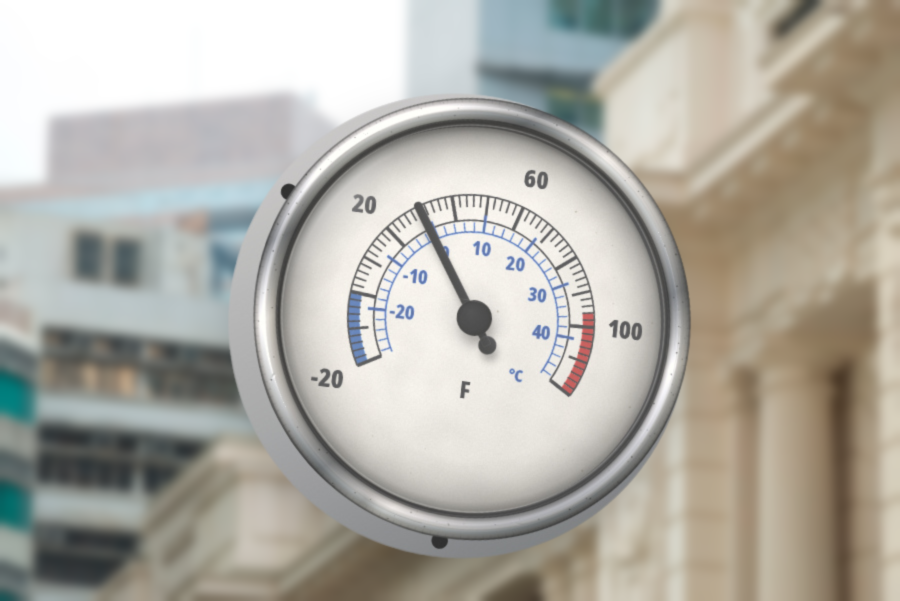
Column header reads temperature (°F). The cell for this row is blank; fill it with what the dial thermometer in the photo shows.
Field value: 30 °F
